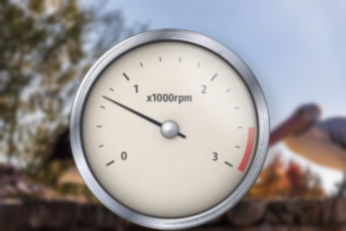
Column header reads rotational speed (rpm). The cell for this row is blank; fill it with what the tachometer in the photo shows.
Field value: 700 rpm
